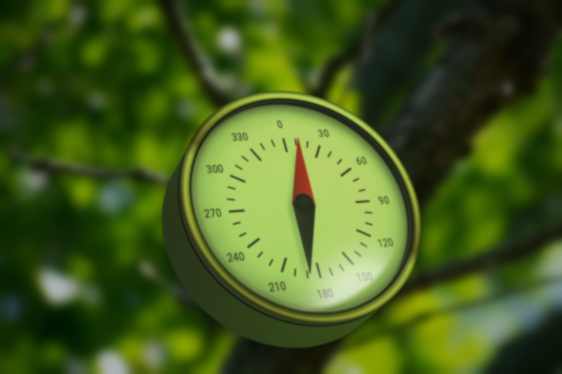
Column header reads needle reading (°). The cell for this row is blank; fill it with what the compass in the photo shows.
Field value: 10 °
